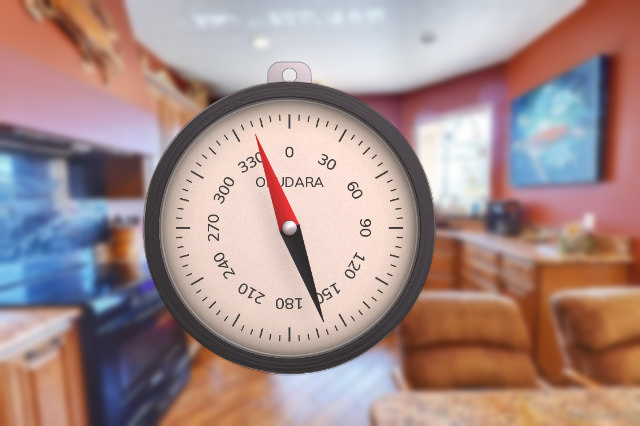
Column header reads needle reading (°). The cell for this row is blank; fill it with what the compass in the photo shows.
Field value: 340 °
